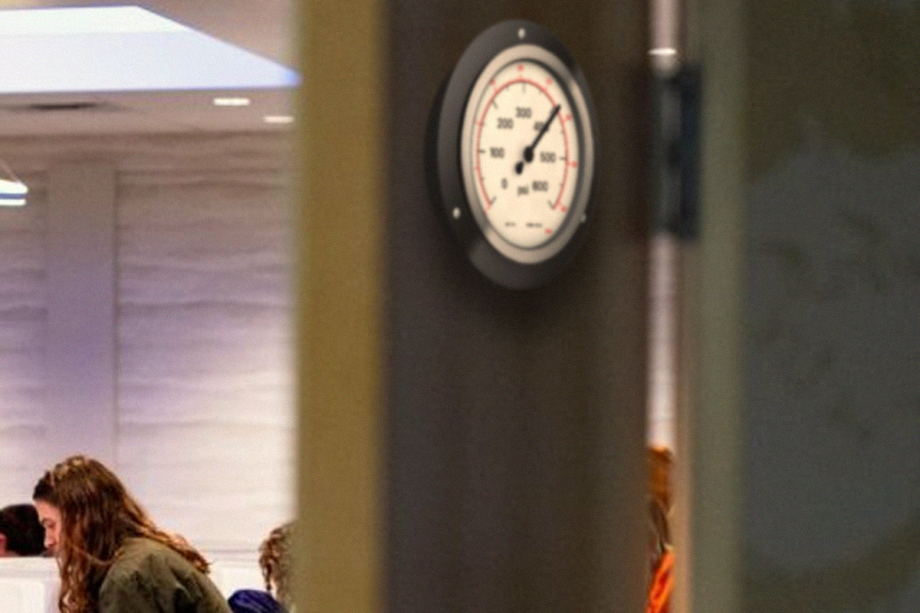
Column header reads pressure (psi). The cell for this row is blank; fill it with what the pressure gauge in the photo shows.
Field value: 400 psi
